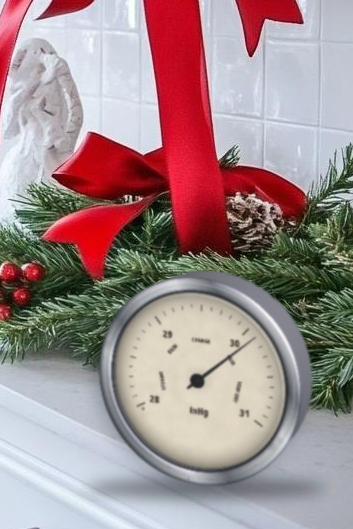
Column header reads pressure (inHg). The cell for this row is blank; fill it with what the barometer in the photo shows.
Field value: 30.1 inHg
